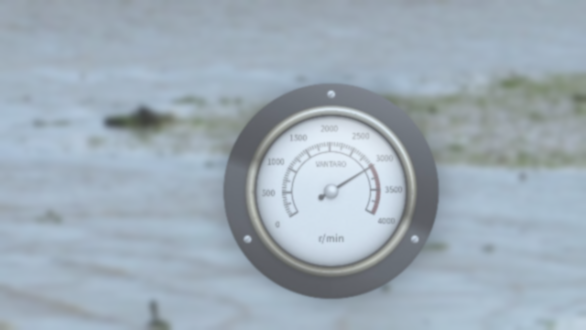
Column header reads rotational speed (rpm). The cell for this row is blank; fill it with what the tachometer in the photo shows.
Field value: 3000 rpm
